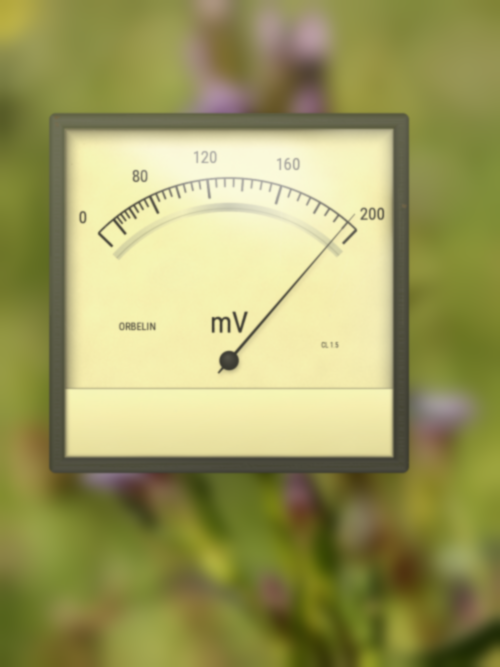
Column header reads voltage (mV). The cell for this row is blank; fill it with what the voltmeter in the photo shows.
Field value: 195 mV
